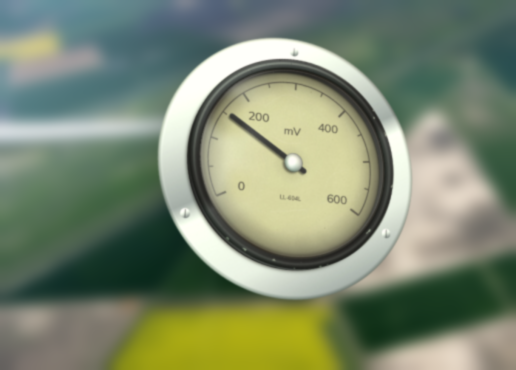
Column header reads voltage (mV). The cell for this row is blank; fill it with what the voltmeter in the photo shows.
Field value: 150 mV
